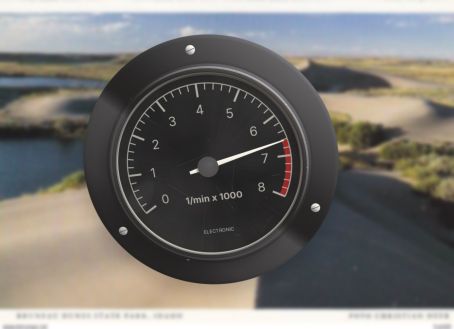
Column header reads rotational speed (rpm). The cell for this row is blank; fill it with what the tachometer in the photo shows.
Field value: 6600 rpm
